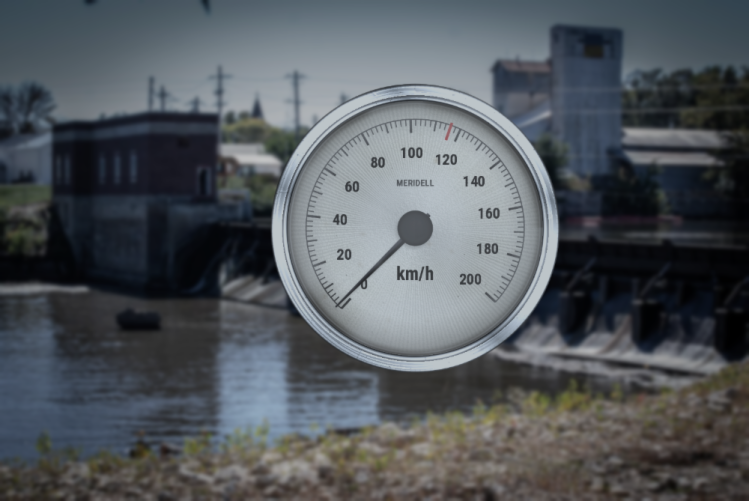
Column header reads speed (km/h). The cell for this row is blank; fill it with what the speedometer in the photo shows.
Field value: 2 km/h
